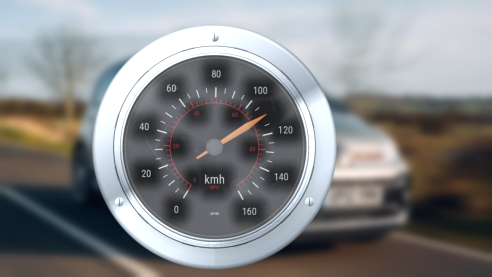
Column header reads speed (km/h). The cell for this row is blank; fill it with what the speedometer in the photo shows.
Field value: 110 km/h
